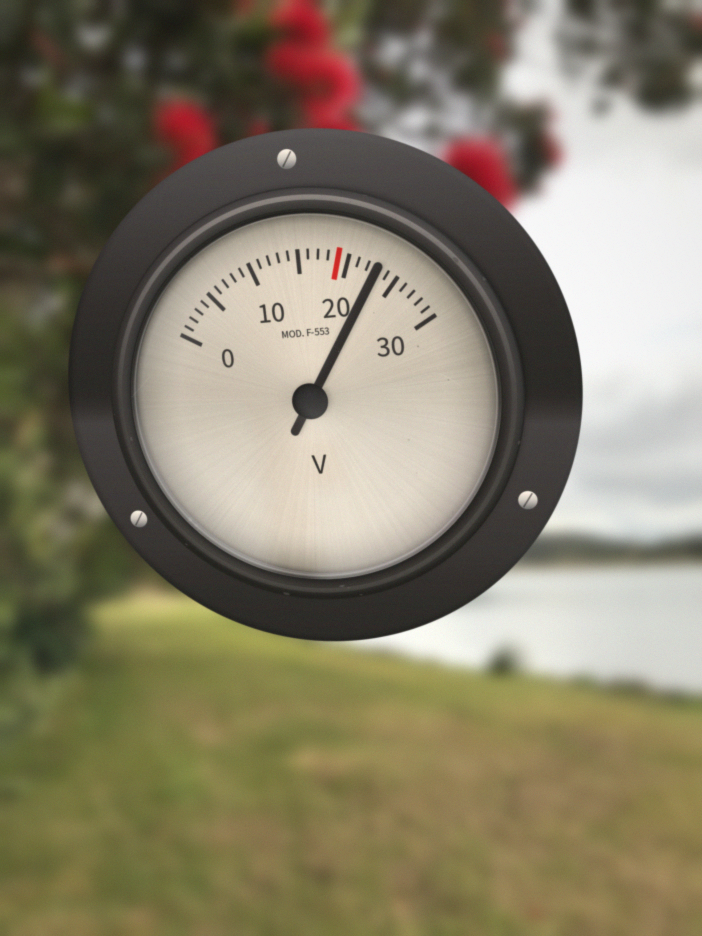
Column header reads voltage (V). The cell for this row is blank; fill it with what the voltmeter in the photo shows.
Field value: 23 V
